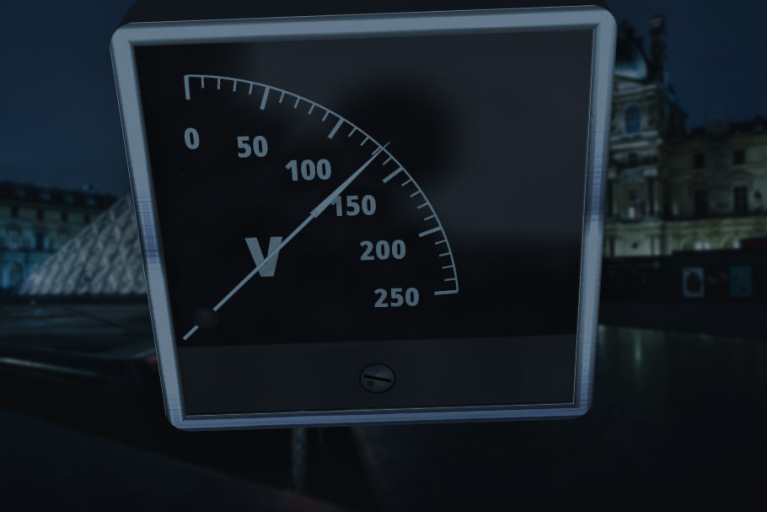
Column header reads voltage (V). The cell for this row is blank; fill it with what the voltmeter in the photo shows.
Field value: 130 V
